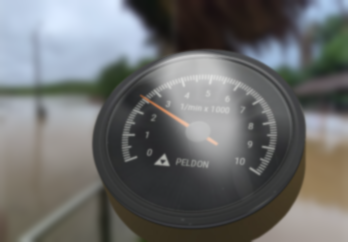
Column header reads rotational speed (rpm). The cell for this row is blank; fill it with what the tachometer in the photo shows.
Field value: 2500 rpm
